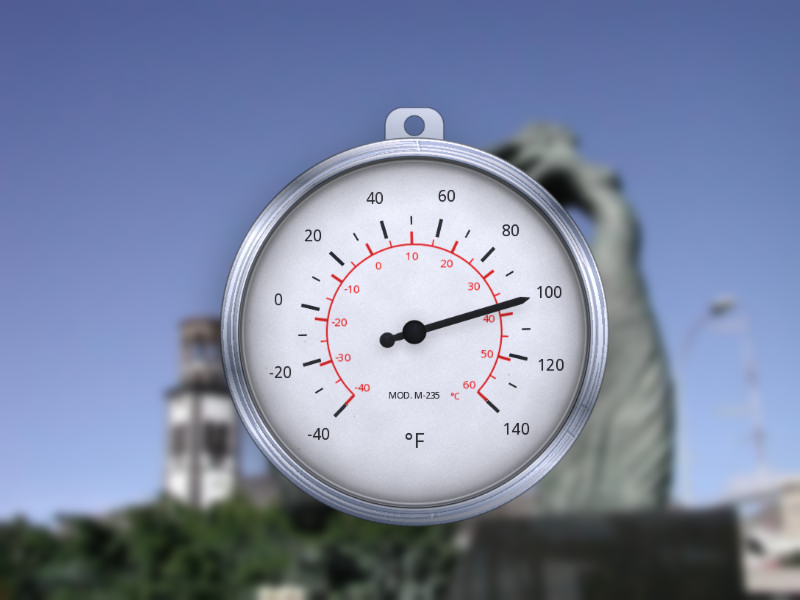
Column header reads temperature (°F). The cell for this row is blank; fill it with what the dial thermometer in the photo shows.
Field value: 100 °F
